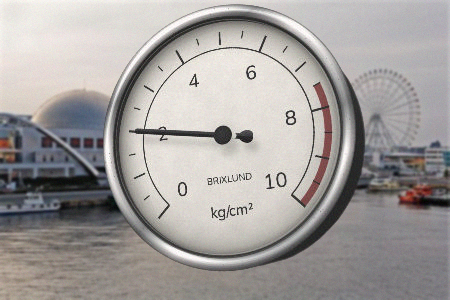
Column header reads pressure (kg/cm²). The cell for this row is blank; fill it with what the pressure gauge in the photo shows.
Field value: 2 kg/cm²
